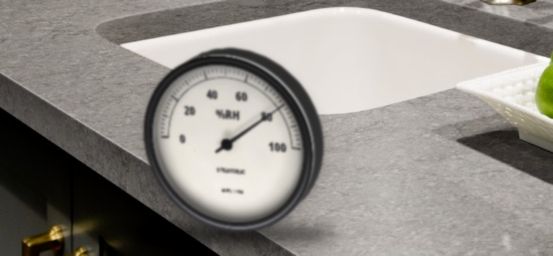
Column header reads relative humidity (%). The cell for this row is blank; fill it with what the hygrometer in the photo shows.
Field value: 80 %
